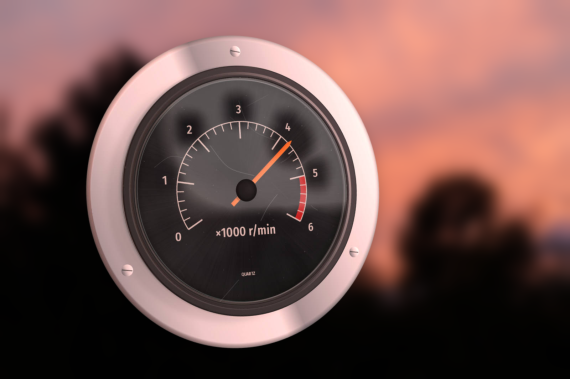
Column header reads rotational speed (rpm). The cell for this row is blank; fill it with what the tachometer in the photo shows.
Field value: 4200 rpm
